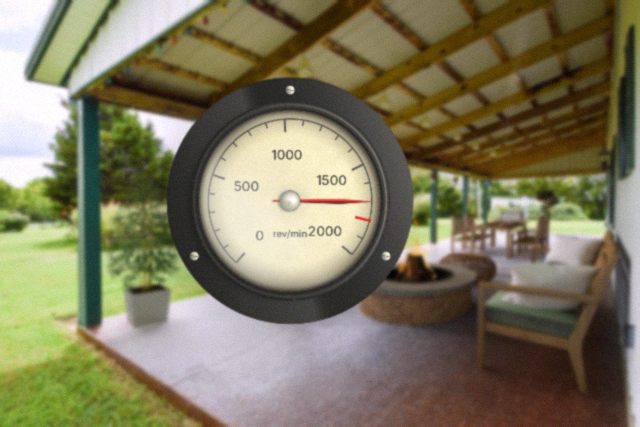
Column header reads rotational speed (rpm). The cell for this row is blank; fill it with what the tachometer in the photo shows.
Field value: 1700 rpm
